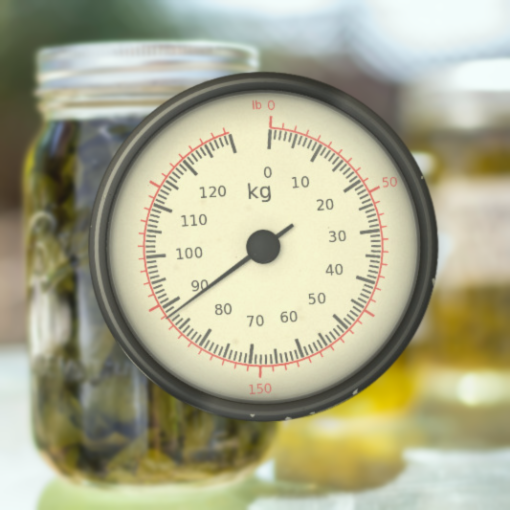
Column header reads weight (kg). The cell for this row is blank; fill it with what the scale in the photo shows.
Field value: 88 kg
